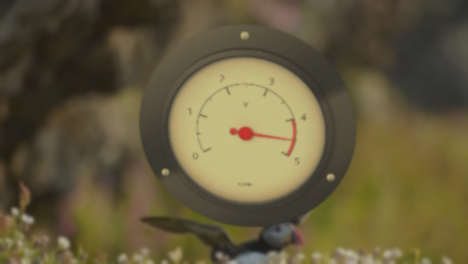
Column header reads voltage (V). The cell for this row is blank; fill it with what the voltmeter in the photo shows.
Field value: 4.5 V
